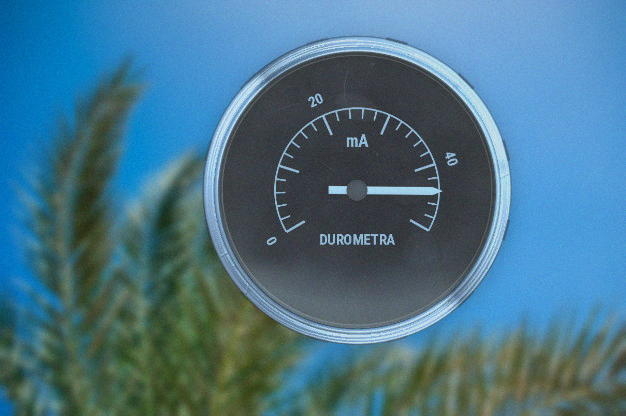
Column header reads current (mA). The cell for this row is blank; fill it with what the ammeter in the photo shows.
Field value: 44 mA
